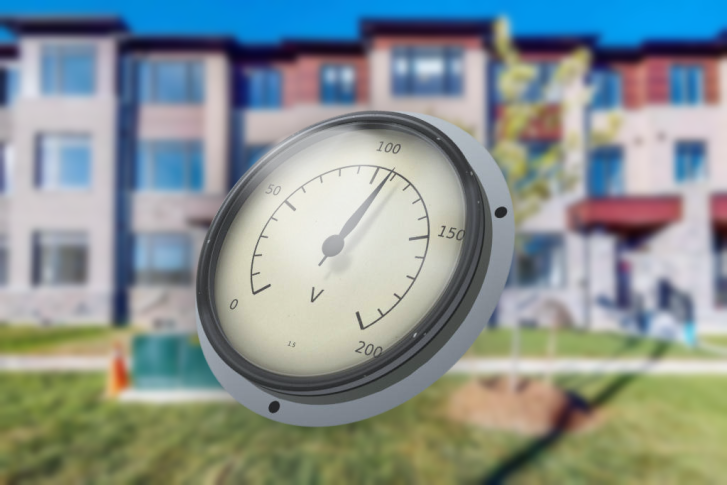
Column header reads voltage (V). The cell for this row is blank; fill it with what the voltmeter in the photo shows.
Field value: 110 V
